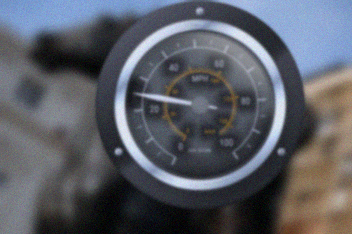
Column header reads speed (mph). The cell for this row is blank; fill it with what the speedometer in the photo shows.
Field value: 25 mph
